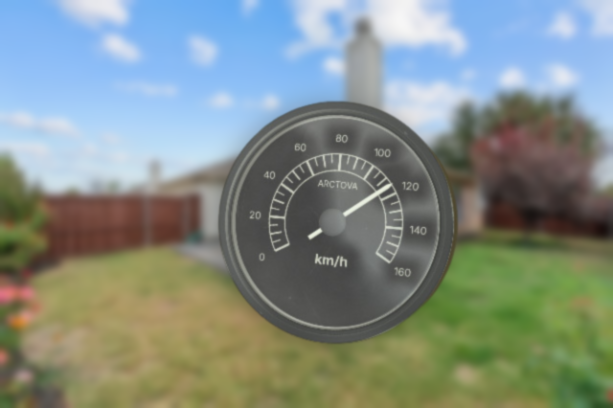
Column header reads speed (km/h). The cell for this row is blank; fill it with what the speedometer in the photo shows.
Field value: 115 km/h
